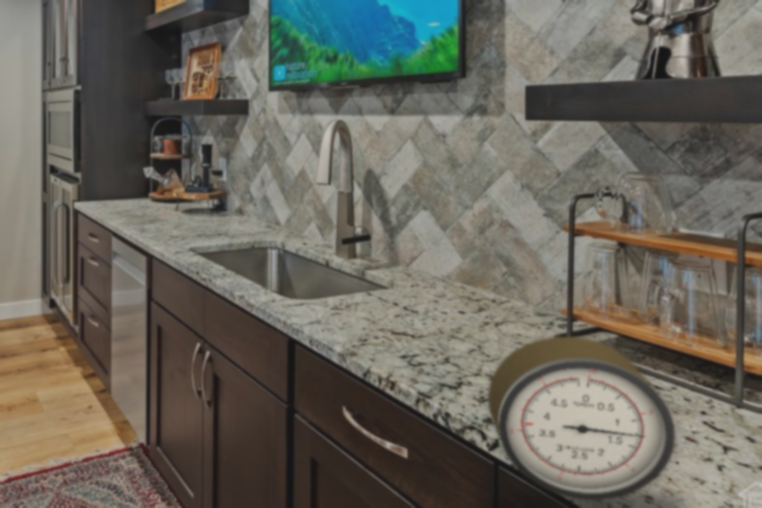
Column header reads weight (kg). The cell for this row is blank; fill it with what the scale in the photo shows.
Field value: 1.25 kg
